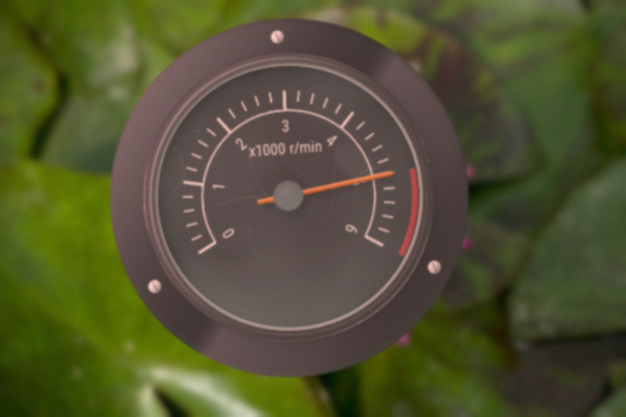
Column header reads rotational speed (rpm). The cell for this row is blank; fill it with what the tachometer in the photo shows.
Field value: 5000 rpm
